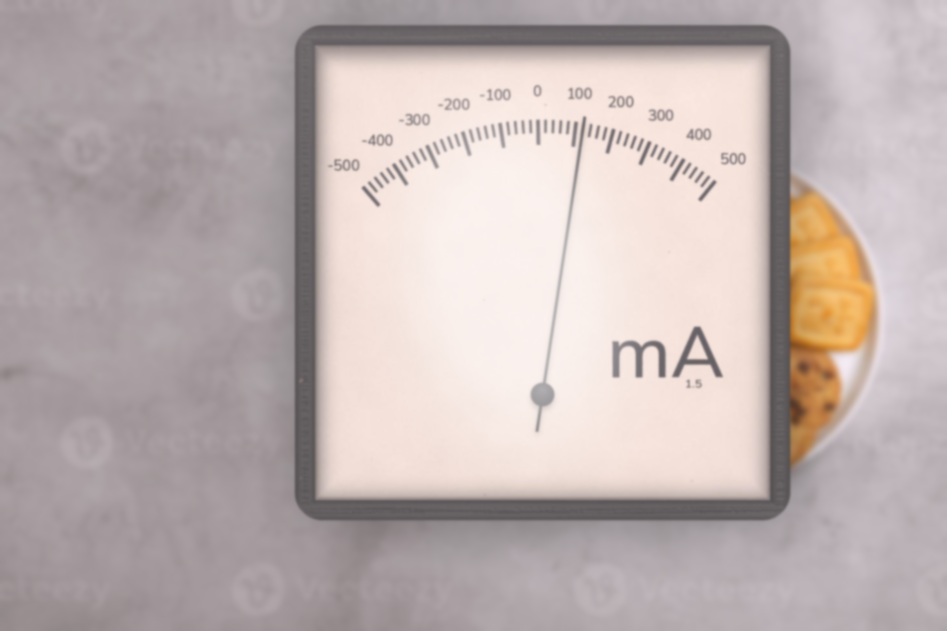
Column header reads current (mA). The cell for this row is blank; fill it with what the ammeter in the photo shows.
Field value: 120 mA
